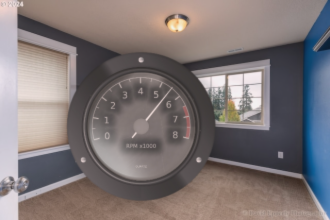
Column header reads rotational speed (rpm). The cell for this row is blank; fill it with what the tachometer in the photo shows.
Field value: 5500 rpm
